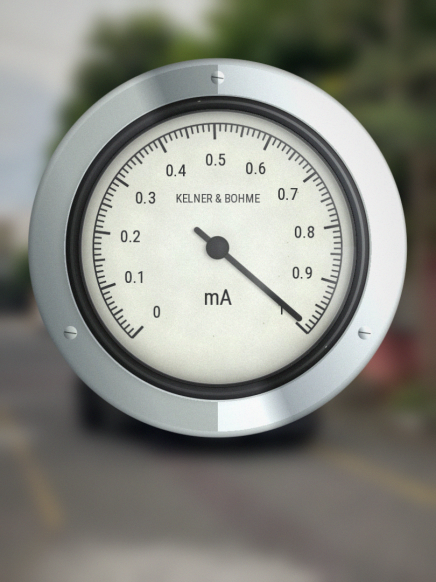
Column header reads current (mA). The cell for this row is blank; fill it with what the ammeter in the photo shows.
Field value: 0.99 mA
